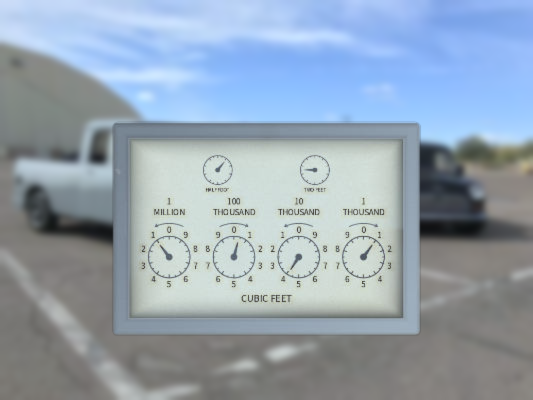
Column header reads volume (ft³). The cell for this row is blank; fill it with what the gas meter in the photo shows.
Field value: 104100 ft³
